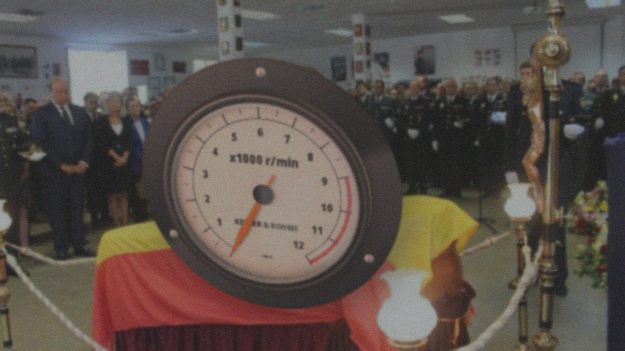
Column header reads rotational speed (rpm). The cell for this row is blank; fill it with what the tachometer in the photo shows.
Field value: 0 rpm
